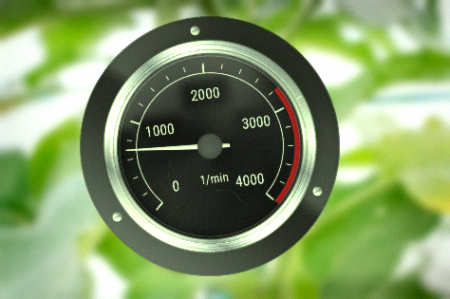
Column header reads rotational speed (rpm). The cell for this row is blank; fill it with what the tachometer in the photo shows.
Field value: 700 rpm
